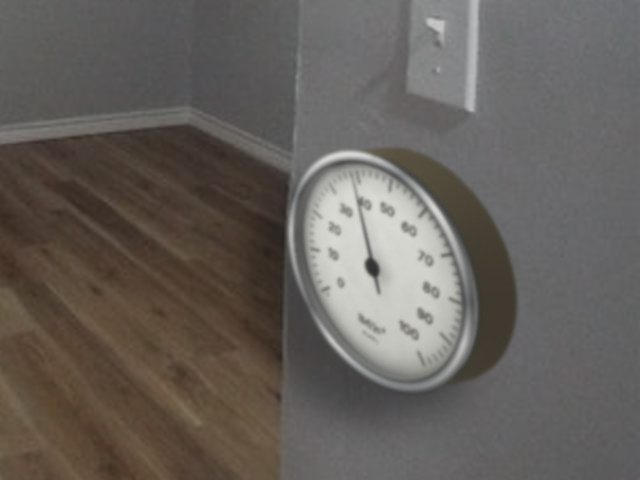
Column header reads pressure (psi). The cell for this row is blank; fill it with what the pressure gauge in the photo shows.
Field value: 40 psi
